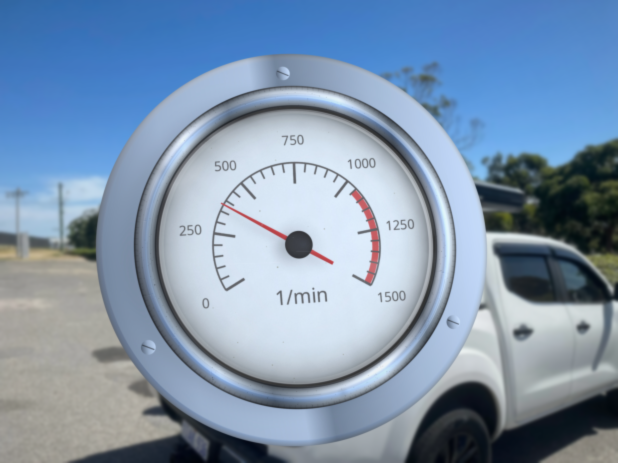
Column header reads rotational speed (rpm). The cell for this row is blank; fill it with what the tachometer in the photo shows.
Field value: 375 rpm
